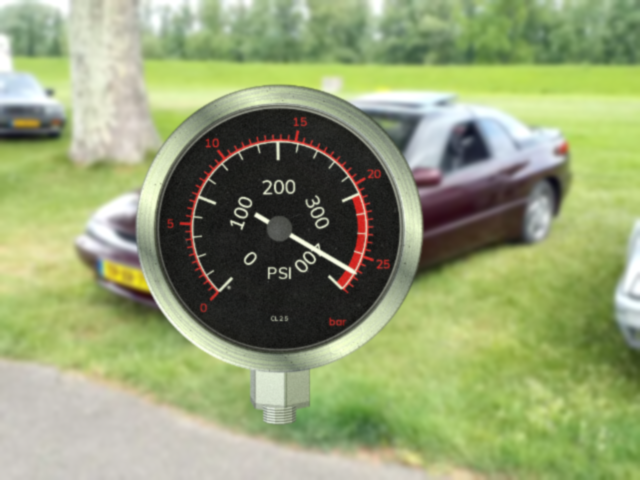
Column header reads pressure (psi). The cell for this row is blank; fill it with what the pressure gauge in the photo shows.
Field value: 380 psi
